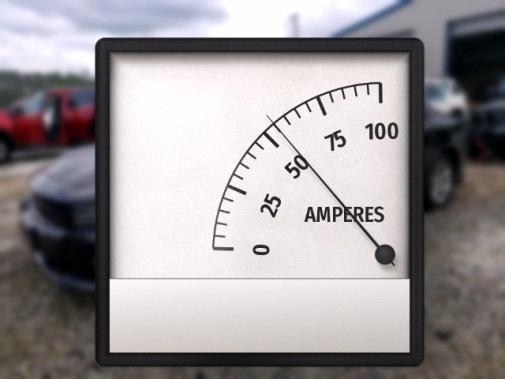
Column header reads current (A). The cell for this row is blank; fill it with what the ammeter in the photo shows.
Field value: 55 A
